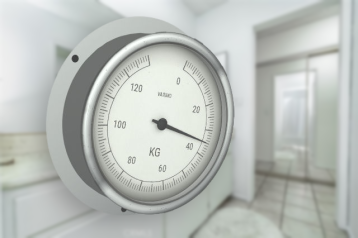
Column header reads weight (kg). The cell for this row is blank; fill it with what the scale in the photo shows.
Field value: 35 kg
